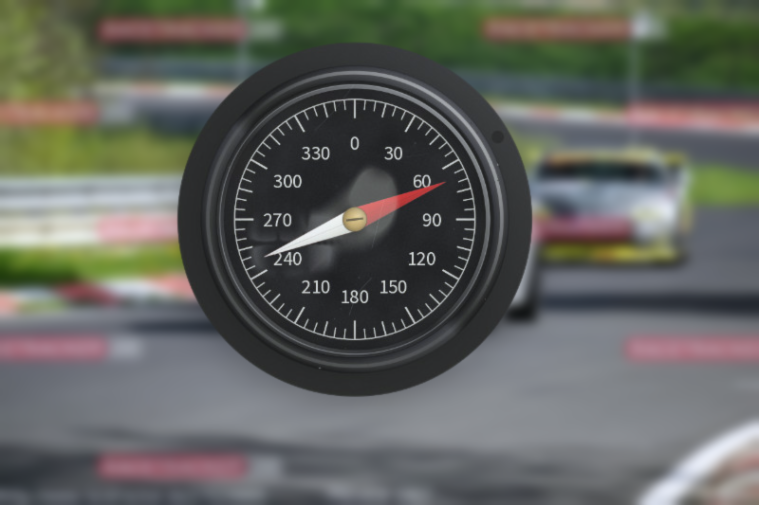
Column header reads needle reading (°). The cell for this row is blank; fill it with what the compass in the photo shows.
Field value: 67.5 °
